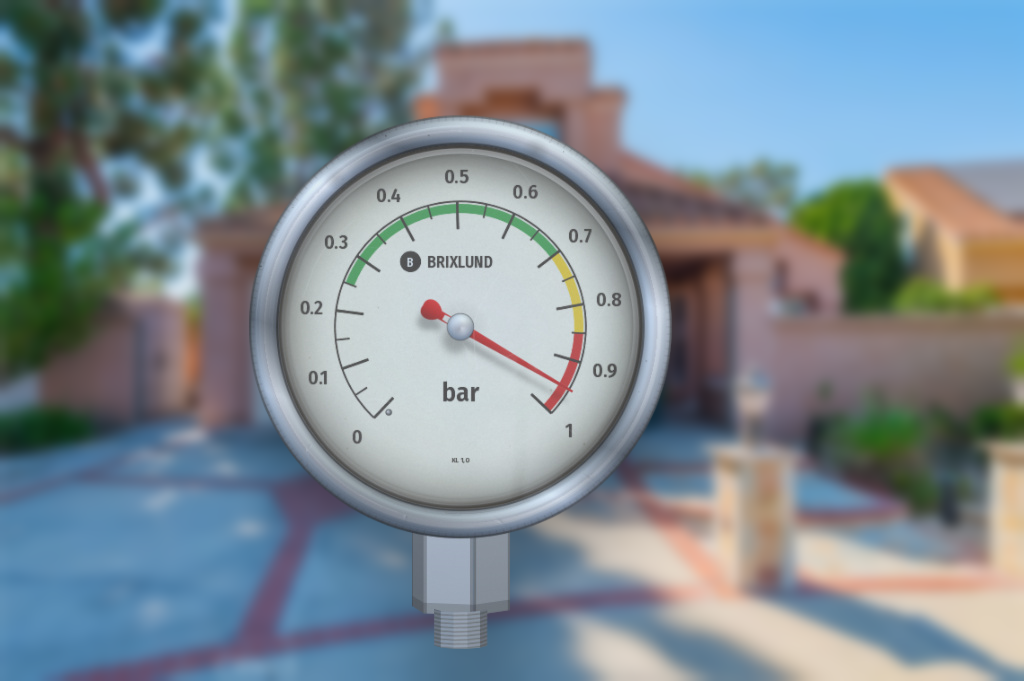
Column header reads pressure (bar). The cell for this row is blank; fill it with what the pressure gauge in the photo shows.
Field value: 0.95 bar
